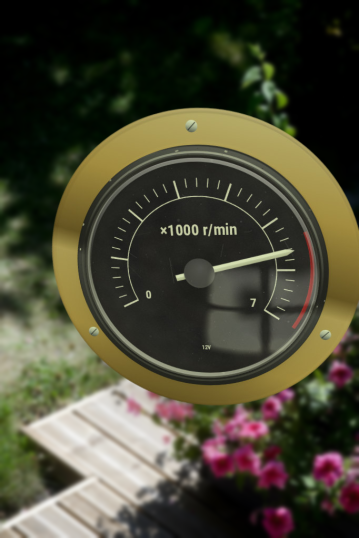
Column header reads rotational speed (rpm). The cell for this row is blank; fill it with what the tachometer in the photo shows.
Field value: 5600 rpm
